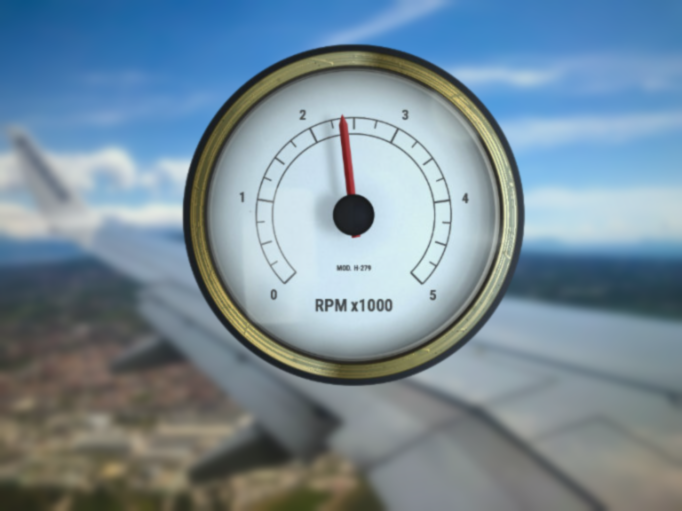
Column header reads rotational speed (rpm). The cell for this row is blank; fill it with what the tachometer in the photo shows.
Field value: 2375 rpm
